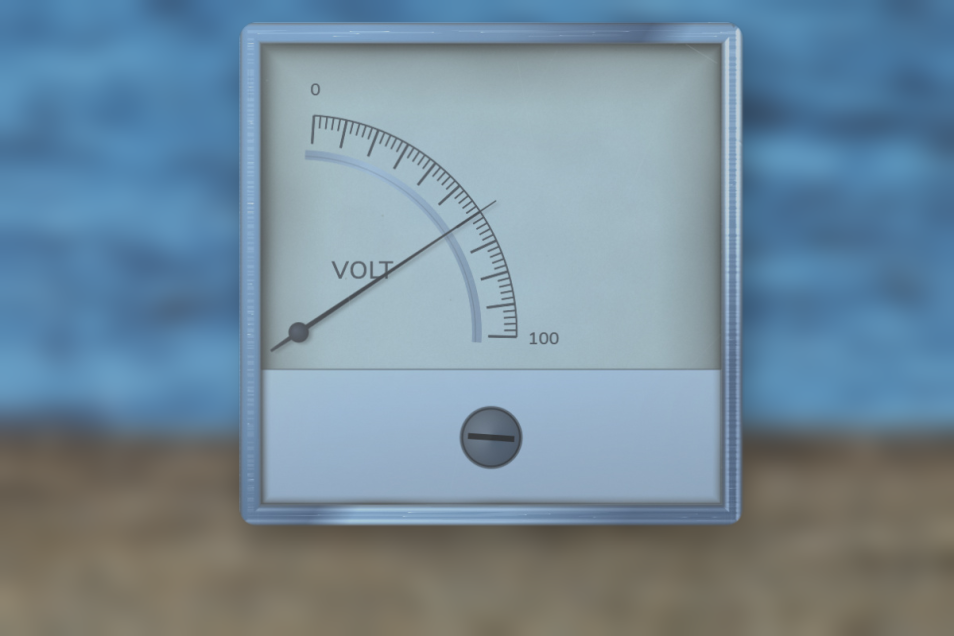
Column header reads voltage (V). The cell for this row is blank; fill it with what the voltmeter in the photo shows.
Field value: 60 V
